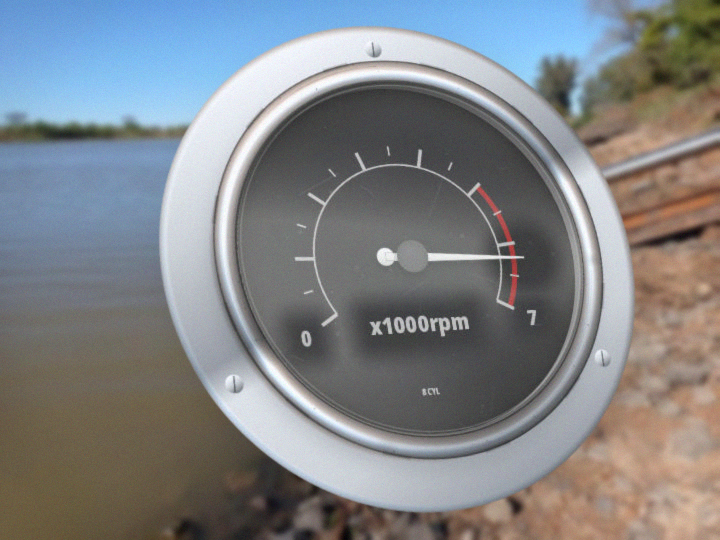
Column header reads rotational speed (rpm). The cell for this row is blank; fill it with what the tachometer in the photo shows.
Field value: 6250 rpm
